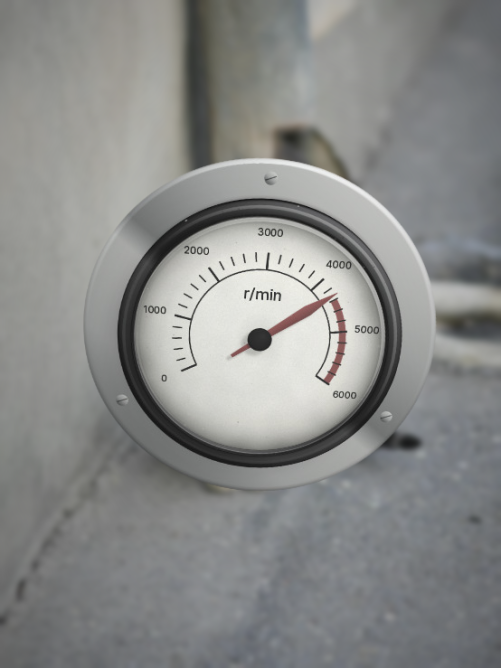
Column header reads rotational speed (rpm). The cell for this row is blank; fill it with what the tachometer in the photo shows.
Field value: 4300 rpm
